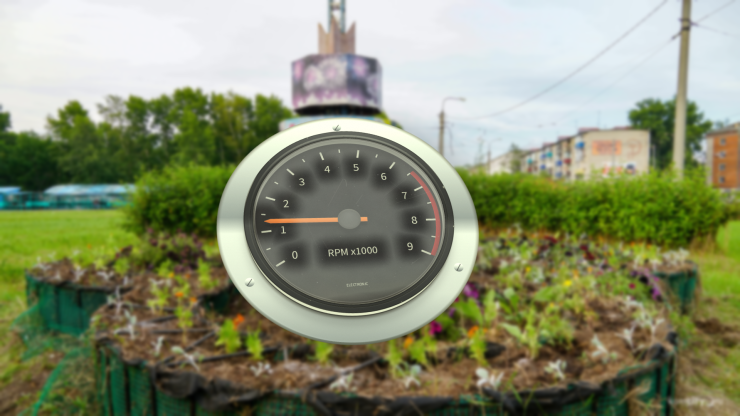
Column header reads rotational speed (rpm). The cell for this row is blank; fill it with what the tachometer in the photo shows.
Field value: 1250 rpm
